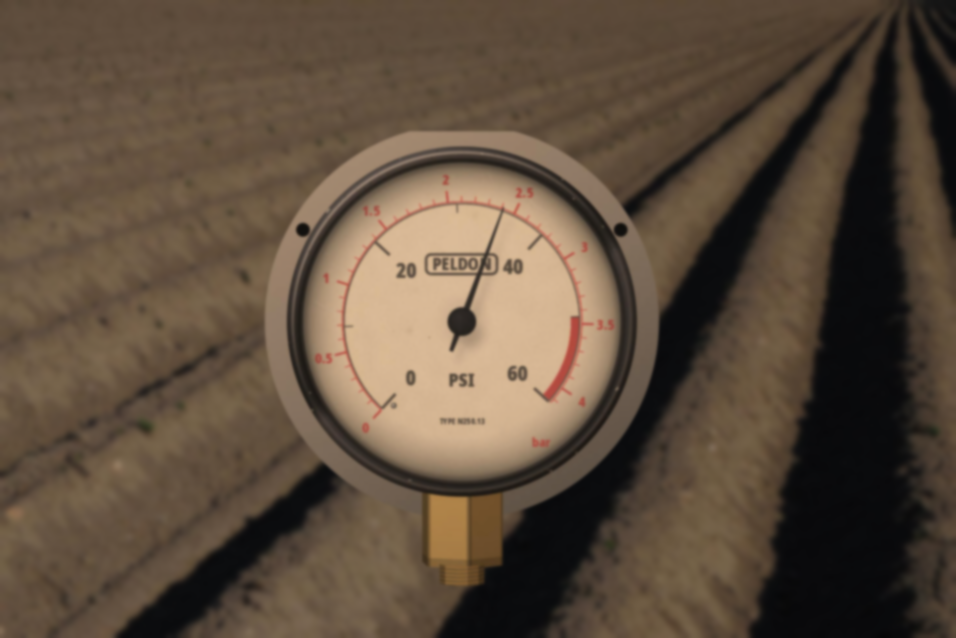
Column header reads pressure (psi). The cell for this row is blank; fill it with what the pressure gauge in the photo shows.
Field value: 35 psi
